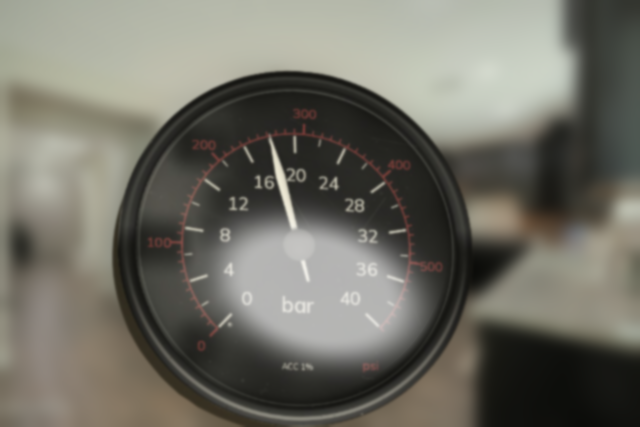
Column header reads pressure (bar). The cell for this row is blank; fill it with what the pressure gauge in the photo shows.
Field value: 18 bar
